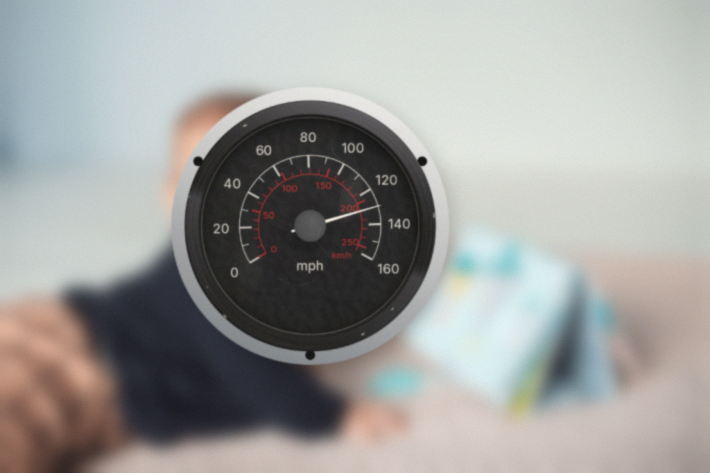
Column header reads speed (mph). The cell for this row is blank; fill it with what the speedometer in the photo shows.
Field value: 130 mph
